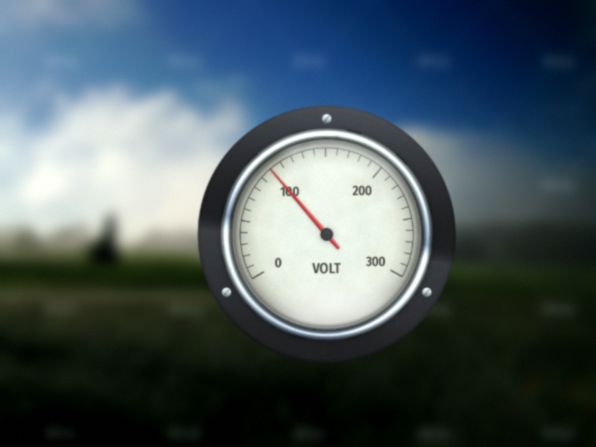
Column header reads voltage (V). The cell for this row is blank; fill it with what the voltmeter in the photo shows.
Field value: 100 V
